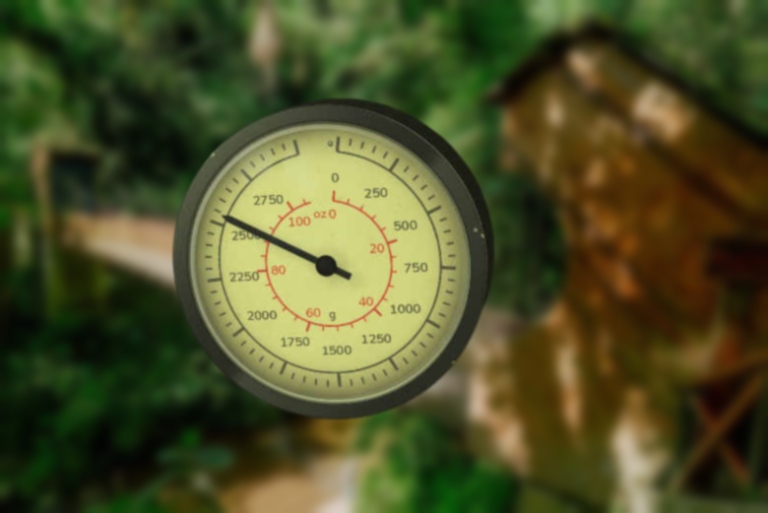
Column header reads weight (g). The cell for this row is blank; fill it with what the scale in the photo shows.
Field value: 2550 g
